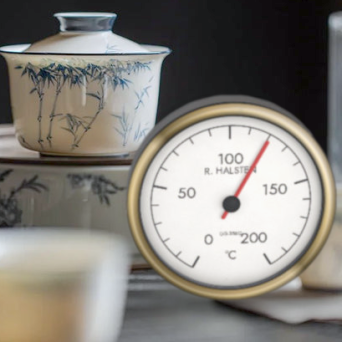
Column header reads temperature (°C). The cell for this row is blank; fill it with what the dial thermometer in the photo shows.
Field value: 120 °C
